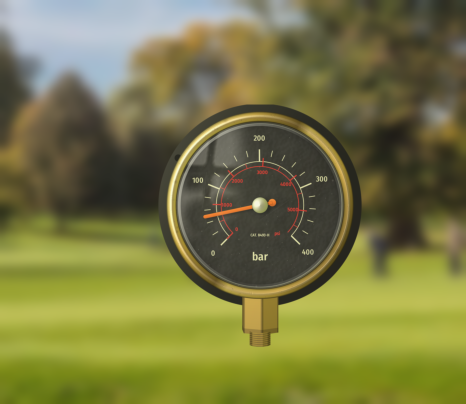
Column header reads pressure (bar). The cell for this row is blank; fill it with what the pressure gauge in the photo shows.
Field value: 50 bar
